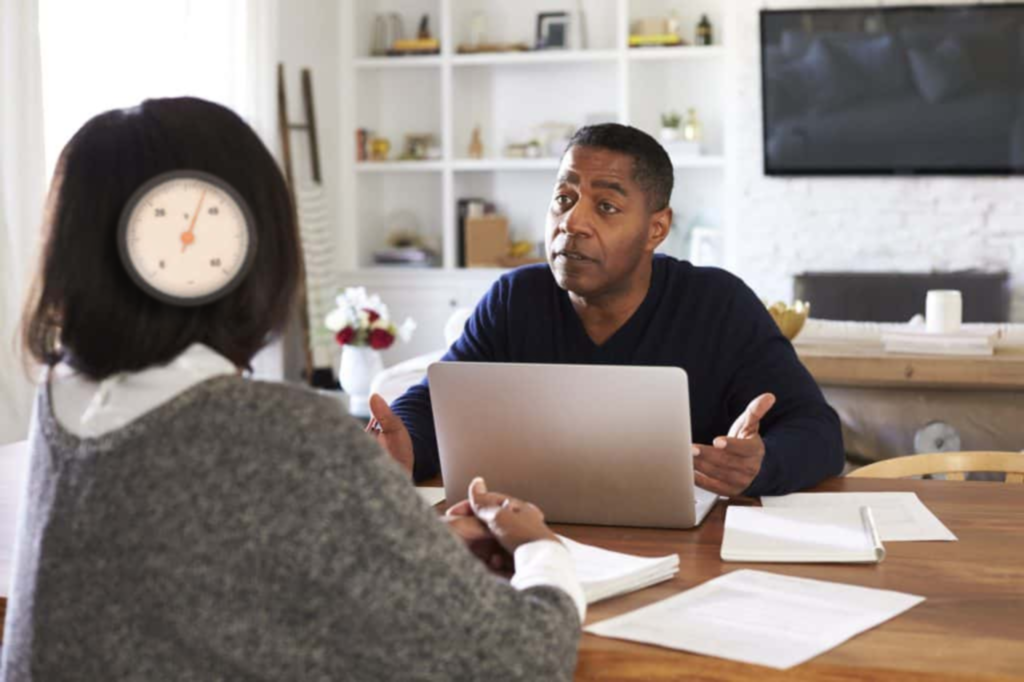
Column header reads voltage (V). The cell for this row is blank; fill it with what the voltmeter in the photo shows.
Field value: 35 V
